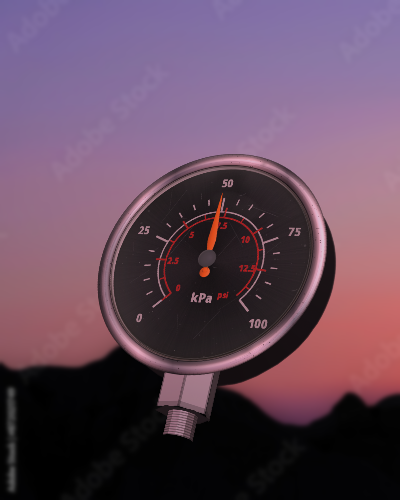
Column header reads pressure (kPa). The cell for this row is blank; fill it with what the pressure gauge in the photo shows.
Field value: 50 kPa
